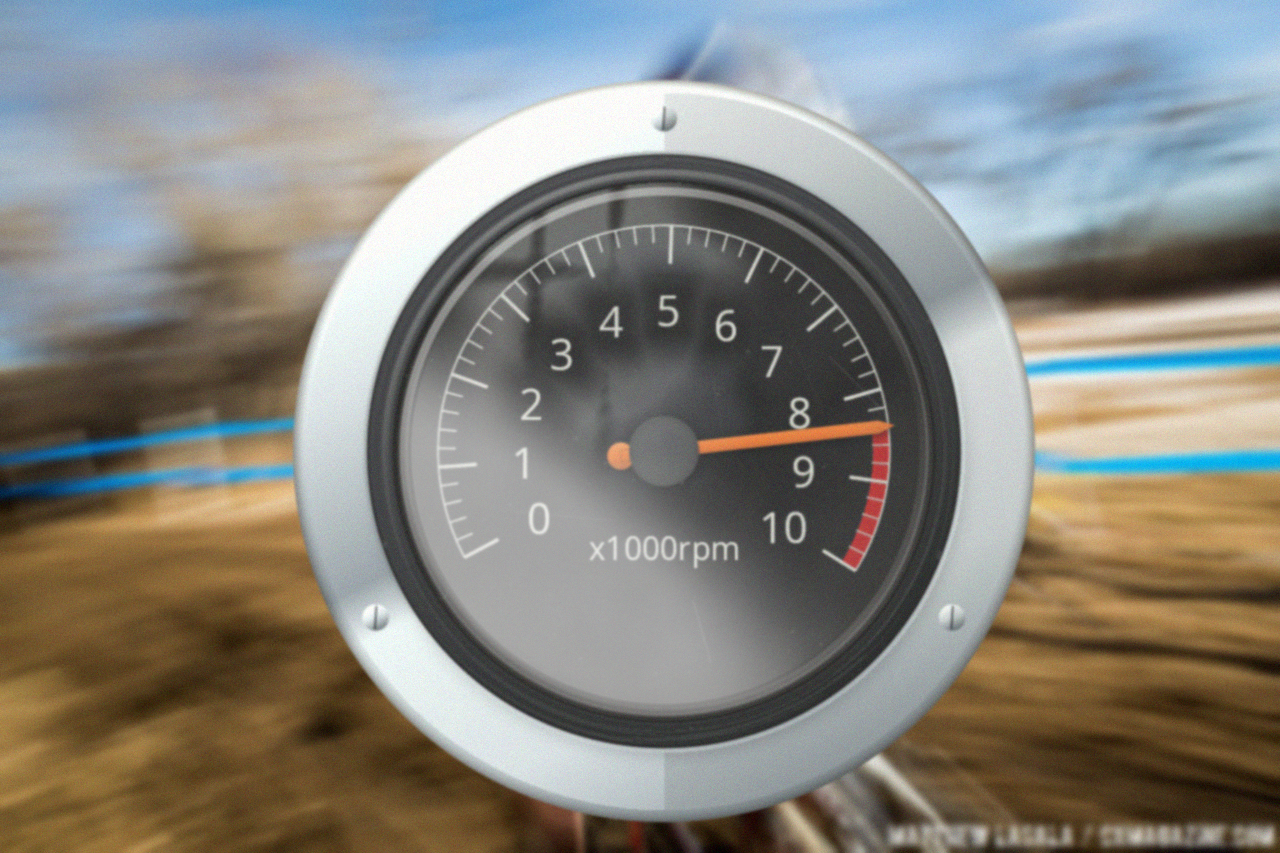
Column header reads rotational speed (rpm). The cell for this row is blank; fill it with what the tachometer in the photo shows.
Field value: 8400 rpm
